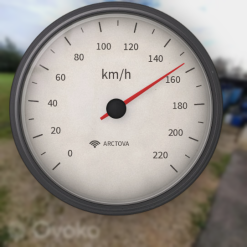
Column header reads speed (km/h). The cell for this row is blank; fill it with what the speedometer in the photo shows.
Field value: 155 km/h
